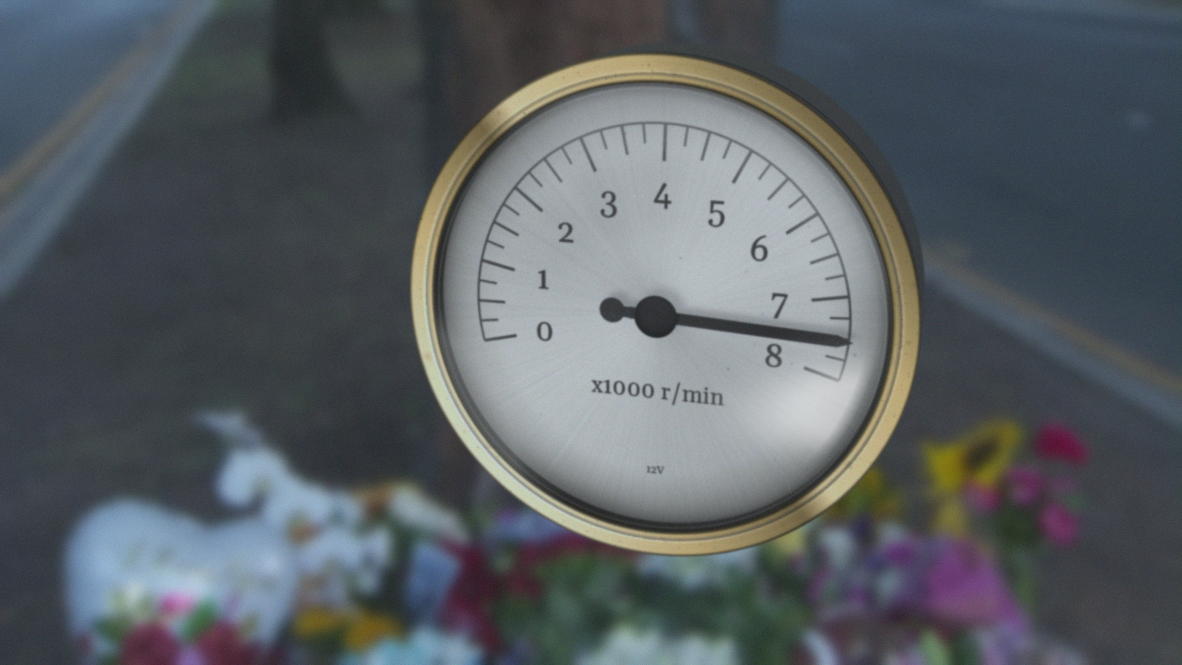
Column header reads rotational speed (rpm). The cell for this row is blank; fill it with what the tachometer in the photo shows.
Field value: 7500 rpm
